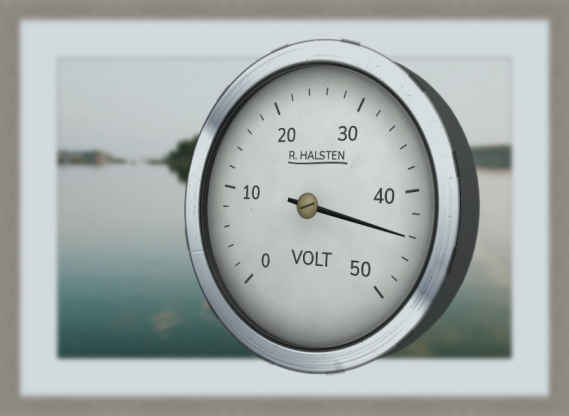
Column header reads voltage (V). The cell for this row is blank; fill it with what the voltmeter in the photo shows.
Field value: 44 V
